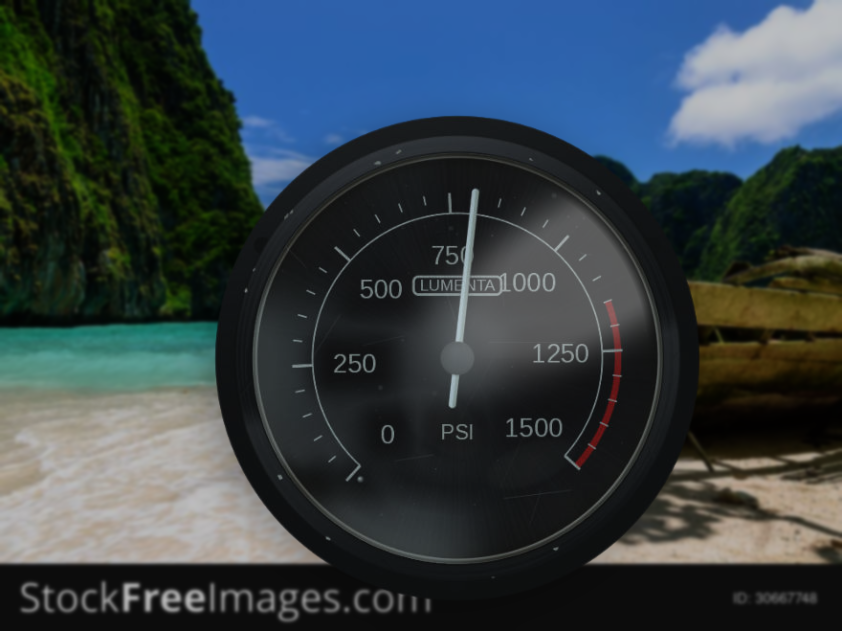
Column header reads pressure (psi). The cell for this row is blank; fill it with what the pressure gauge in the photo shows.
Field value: 800 psi
